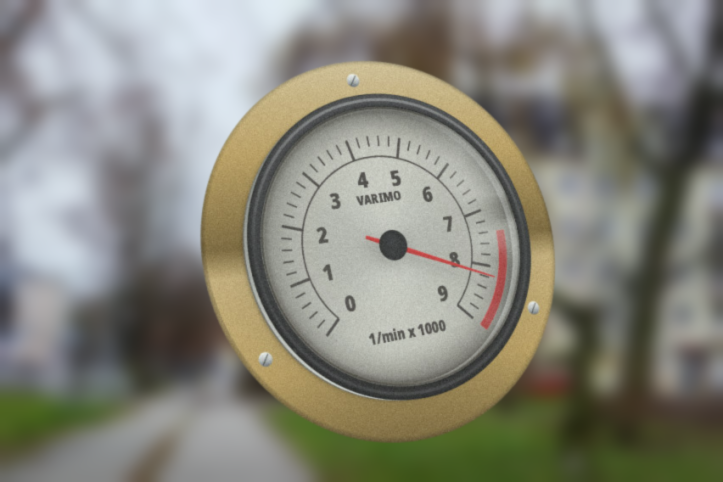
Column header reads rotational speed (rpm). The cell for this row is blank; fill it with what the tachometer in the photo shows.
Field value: 8200 rpm
